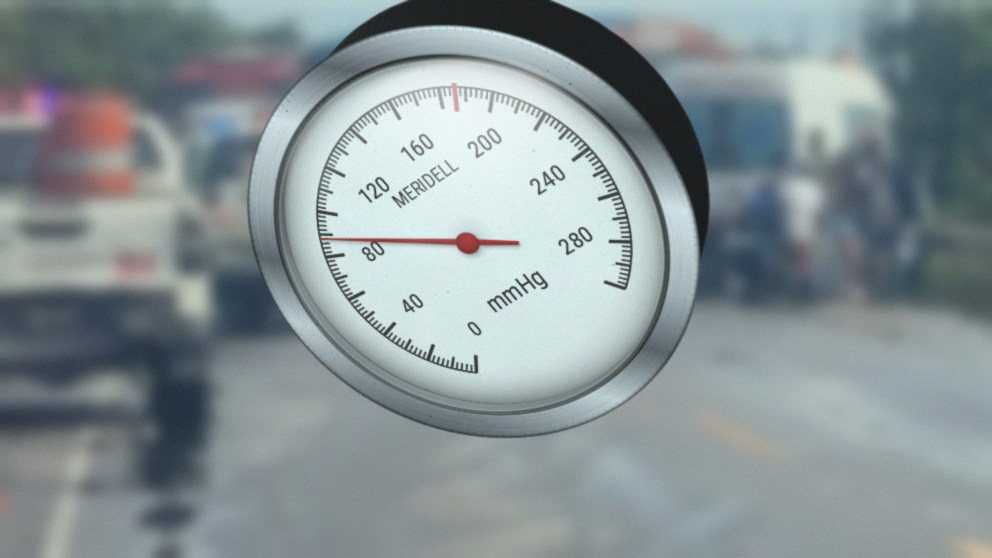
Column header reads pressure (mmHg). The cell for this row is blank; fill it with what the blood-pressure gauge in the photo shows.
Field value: 90 mmHg
